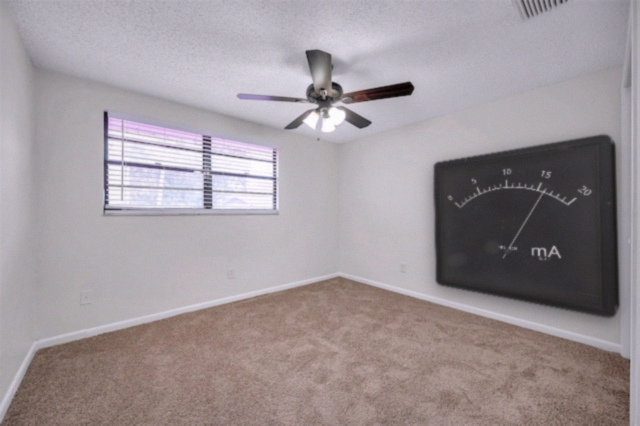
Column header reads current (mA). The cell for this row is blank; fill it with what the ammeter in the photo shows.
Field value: 16 mA
